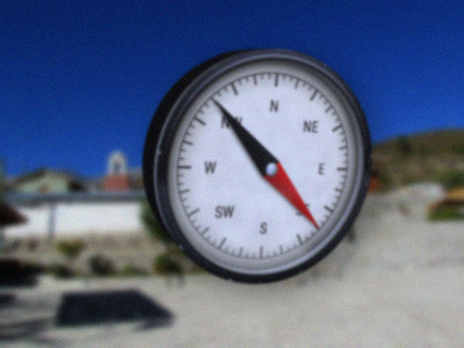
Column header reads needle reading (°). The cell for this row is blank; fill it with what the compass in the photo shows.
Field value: 135 °
